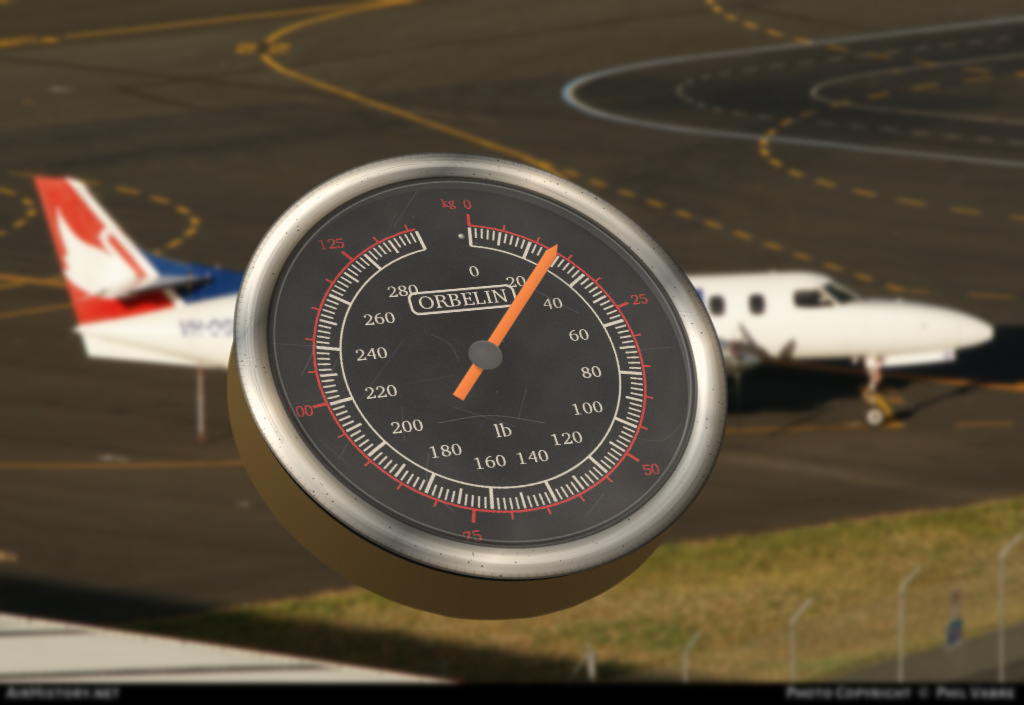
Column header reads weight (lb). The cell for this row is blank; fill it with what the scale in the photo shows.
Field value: 28 lb
